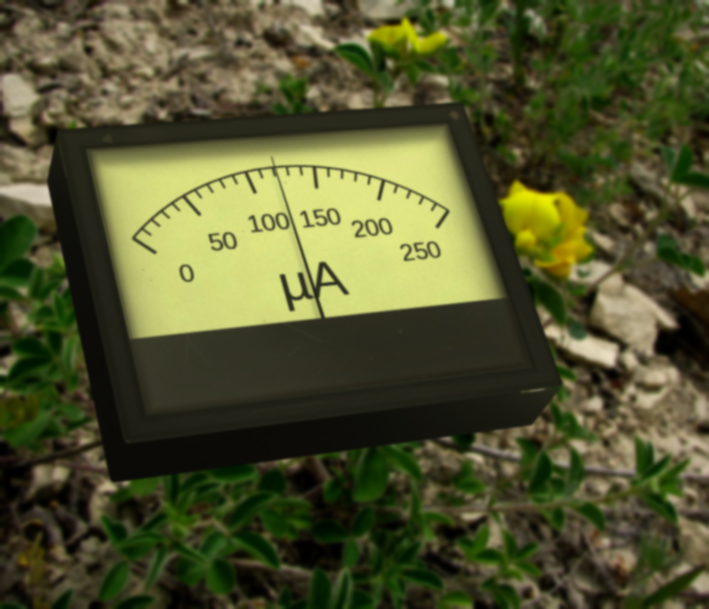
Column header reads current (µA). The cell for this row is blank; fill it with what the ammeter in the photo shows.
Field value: 120 µA
